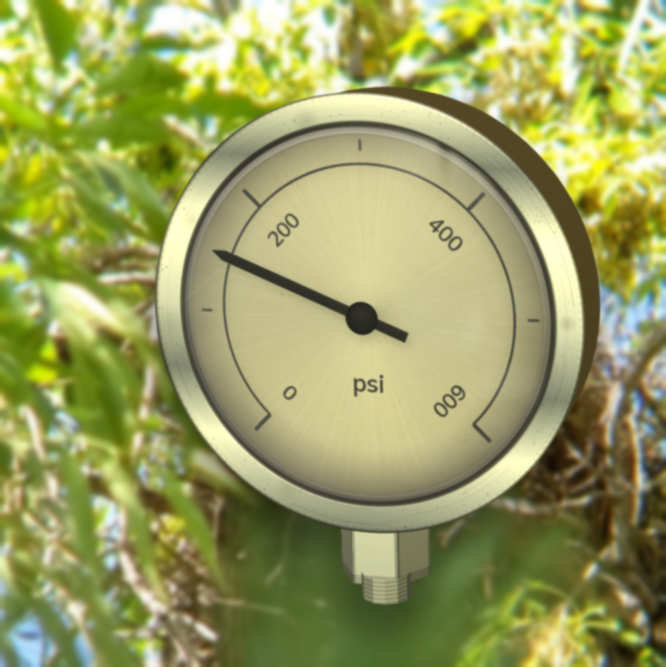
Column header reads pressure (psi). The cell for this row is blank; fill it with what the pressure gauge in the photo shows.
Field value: 150 psi
